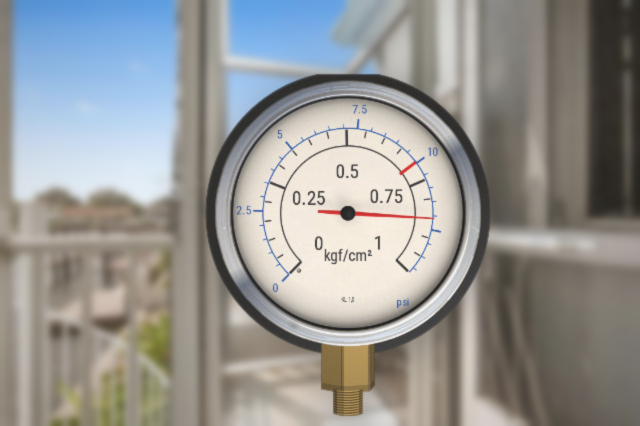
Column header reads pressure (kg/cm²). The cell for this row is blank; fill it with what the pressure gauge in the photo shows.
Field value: 0.85 kg/cm²
